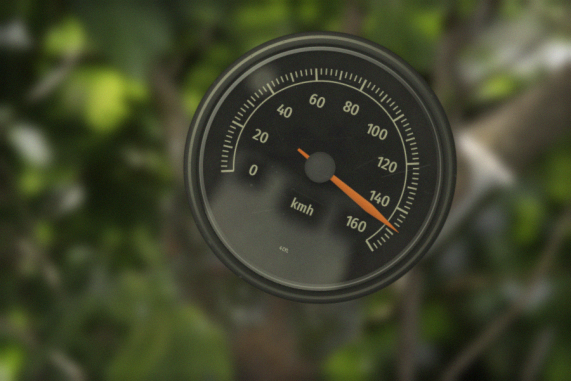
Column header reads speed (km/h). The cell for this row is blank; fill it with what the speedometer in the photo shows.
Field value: 148 km/h
